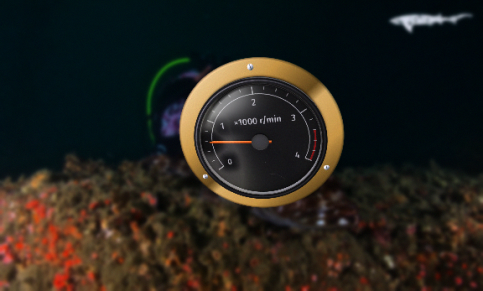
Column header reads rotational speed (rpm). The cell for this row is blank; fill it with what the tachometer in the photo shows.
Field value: 600 rpm
